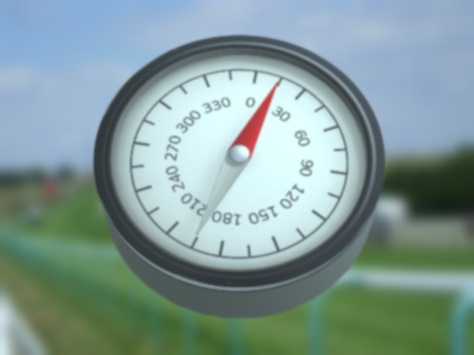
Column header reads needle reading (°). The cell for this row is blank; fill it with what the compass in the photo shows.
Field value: 15 °
